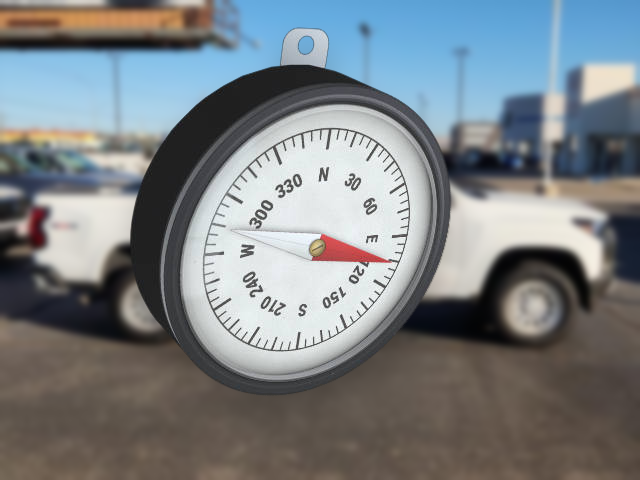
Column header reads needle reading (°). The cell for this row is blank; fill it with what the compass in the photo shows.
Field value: 105 °
